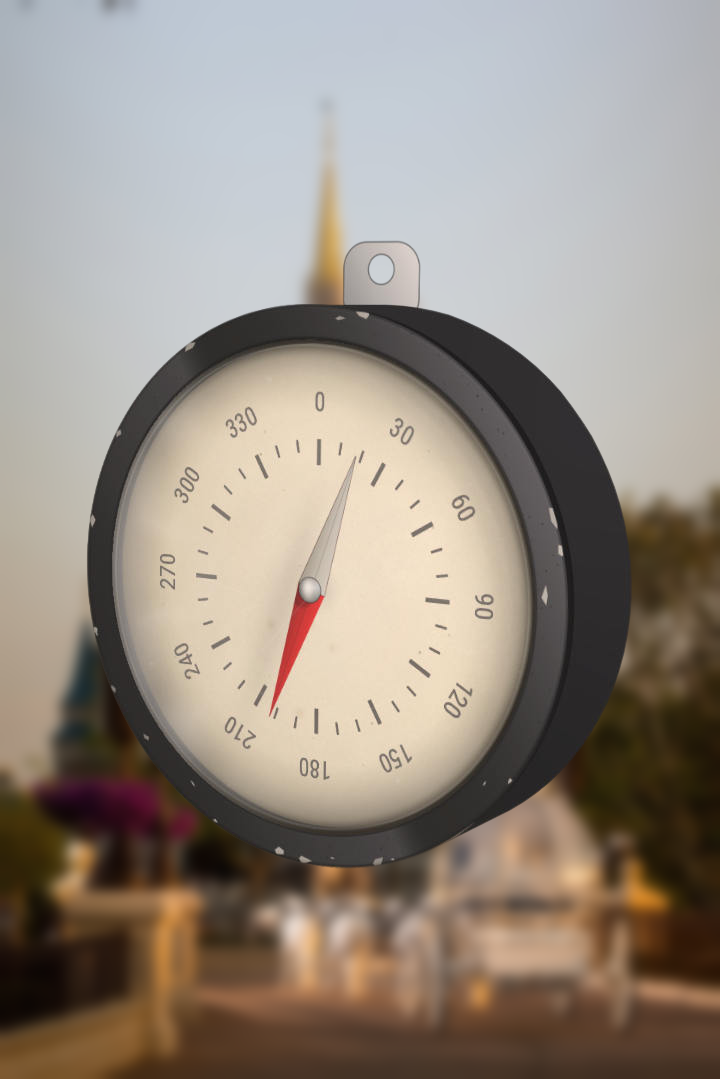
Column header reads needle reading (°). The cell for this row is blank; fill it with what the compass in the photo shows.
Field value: 200 °
